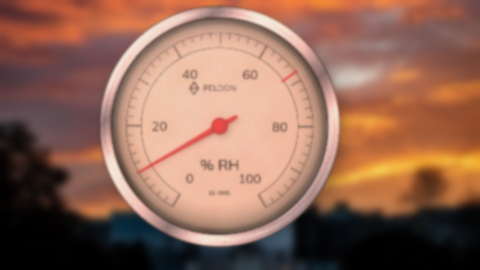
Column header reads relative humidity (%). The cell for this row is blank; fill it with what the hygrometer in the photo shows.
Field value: 10 %
